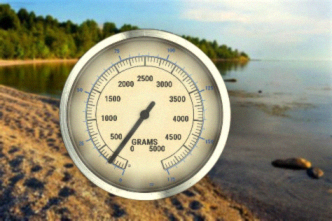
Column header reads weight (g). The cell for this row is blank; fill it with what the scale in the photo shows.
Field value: 250 g
